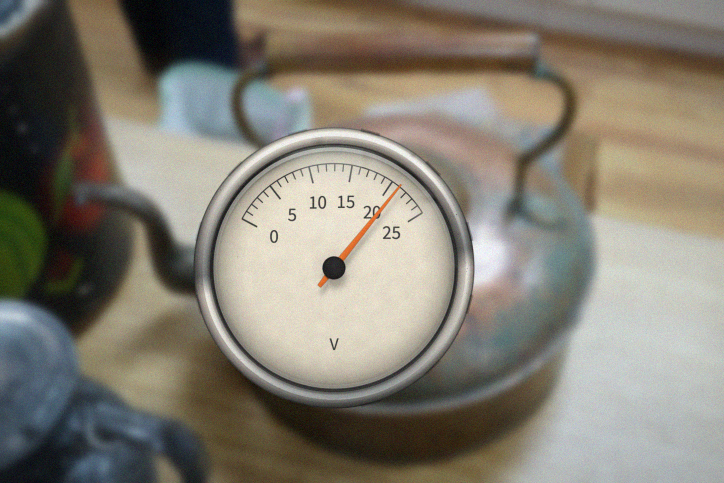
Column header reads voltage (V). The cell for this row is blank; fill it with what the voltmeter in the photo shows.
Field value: 21 V
